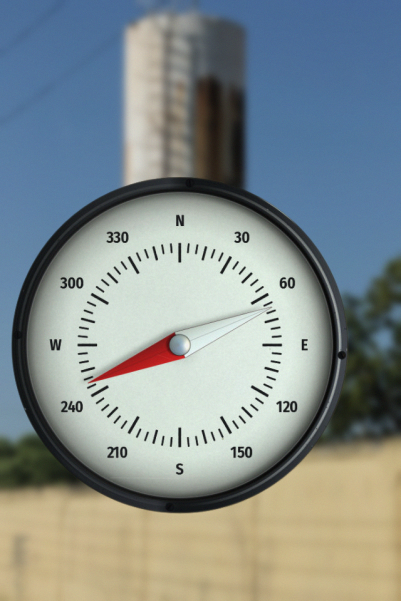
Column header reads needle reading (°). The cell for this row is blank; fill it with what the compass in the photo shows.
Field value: 247.5 °
